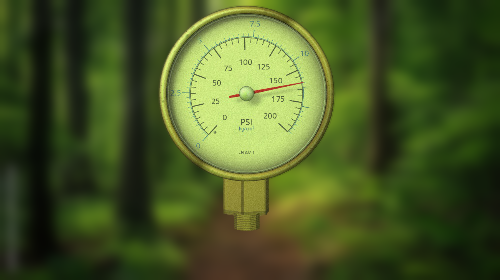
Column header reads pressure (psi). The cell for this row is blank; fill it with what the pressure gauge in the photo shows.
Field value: 160 psi
